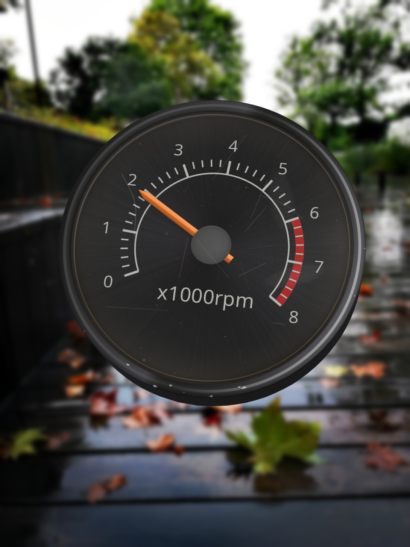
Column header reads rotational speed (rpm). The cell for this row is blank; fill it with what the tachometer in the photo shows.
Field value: 1900 rpm
